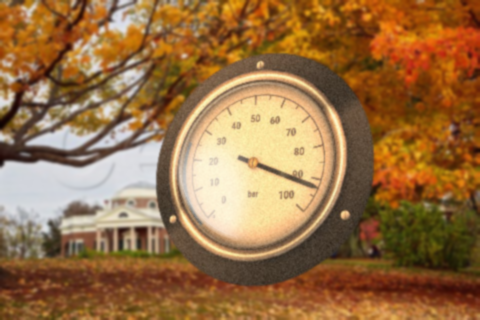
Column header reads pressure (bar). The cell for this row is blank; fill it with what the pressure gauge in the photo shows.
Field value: 92.5 bar
